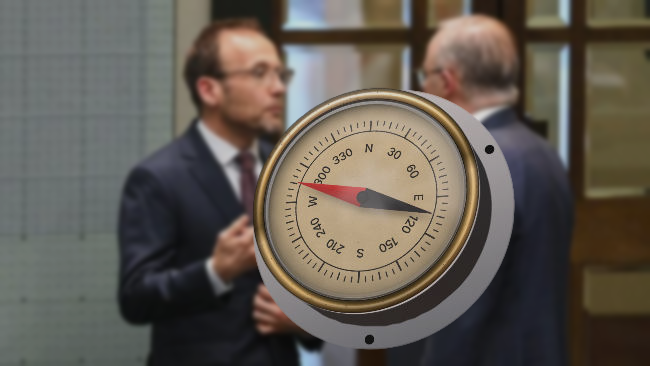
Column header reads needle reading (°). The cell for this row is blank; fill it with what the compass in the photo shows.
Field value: 285 °
